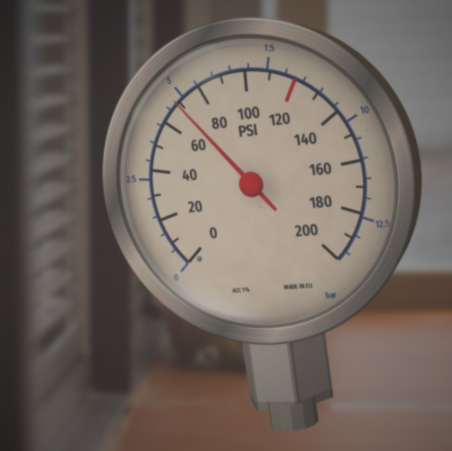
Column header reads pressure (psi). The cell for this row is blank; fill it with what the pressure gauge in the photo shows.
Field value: 70 psi
